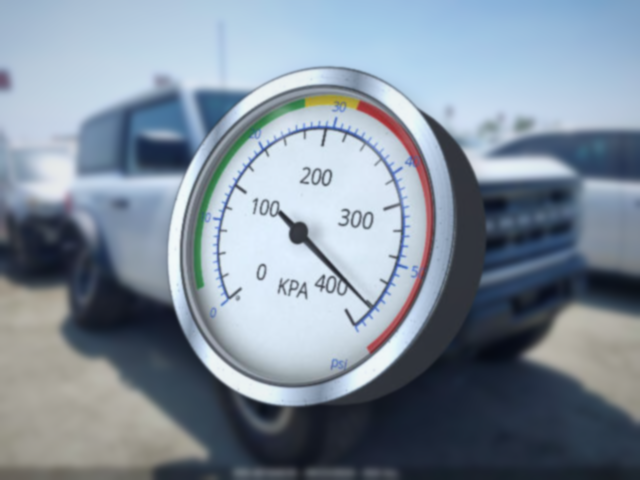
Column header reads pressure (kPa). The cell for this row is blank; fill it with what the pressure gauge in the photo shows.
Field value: 380 kPa
